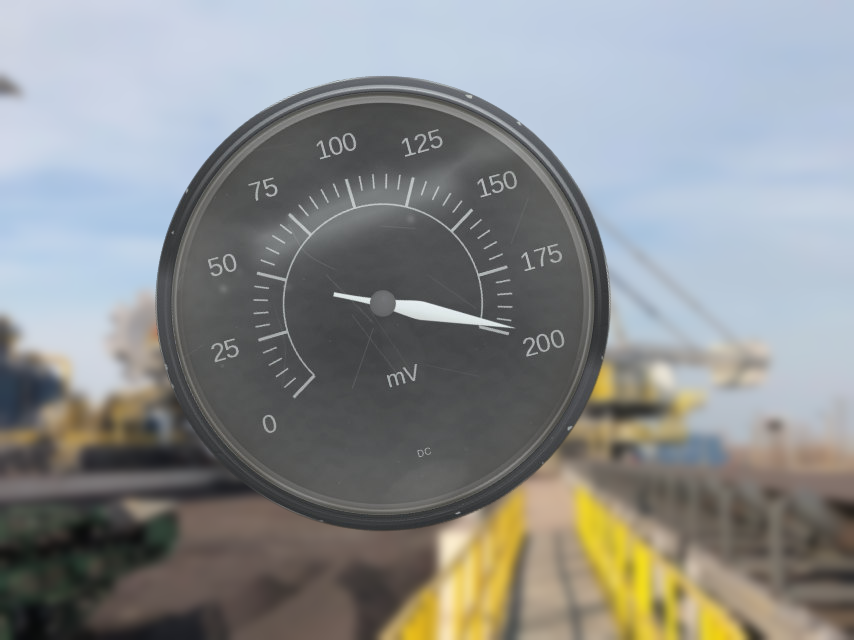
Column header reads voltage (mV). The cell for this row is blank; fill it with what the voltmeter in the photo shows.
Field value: 197.5 mV
